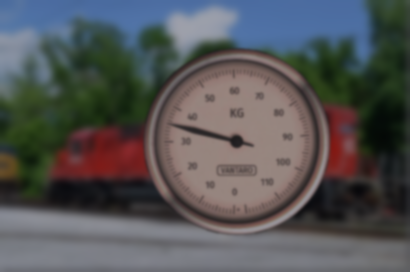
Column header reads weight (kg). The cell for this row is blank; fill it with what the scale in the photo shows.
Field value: 35 kg
